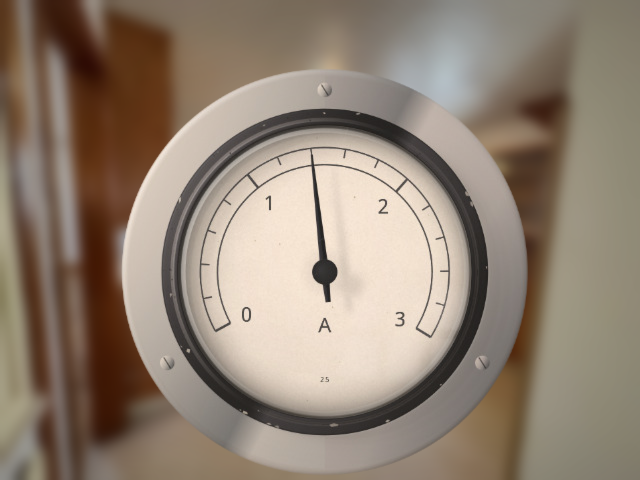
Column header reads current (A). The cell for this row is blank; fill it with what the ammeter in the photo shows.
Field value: 1.4 A
